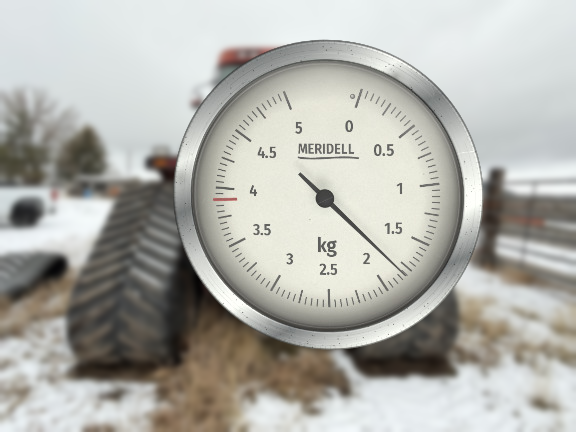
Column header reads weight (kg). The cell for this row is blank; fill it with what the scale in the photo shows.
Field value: 1.8 kg
